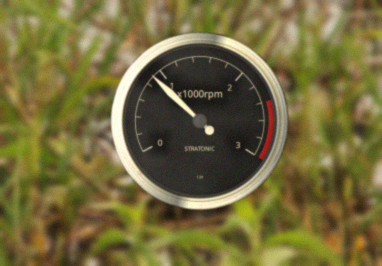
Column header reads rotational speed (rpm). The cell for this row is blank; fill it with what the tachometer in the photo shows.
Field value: 900 rpm
